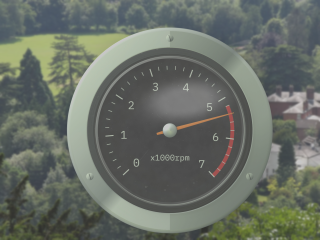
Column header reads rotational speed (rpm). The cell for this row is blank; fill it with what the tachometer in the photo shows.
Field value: 5400 rpm
